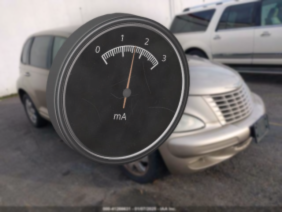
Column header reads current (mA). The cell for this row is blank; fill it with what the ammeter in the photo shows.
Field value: 1.5 mA
